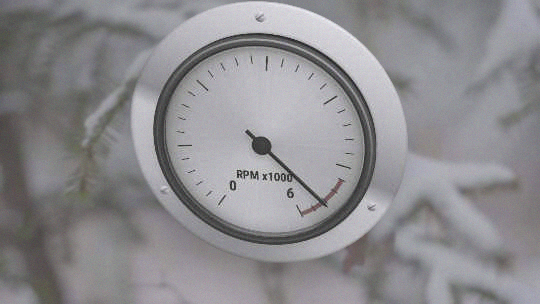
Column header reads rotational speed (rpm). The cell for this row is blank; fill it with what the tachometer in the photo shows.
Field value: 5600 rpm
